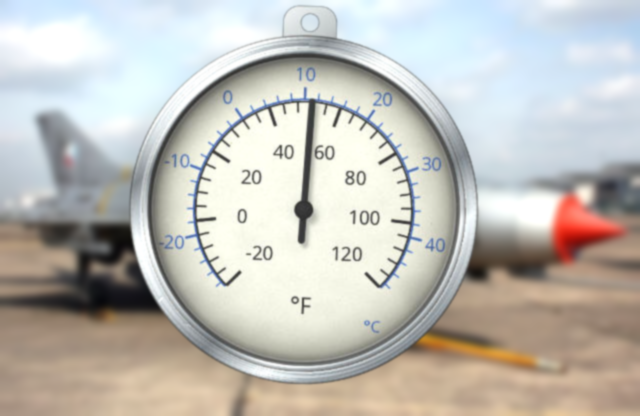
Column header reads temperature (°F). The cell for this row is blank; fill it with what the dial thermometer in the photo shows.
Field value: 52 °F
